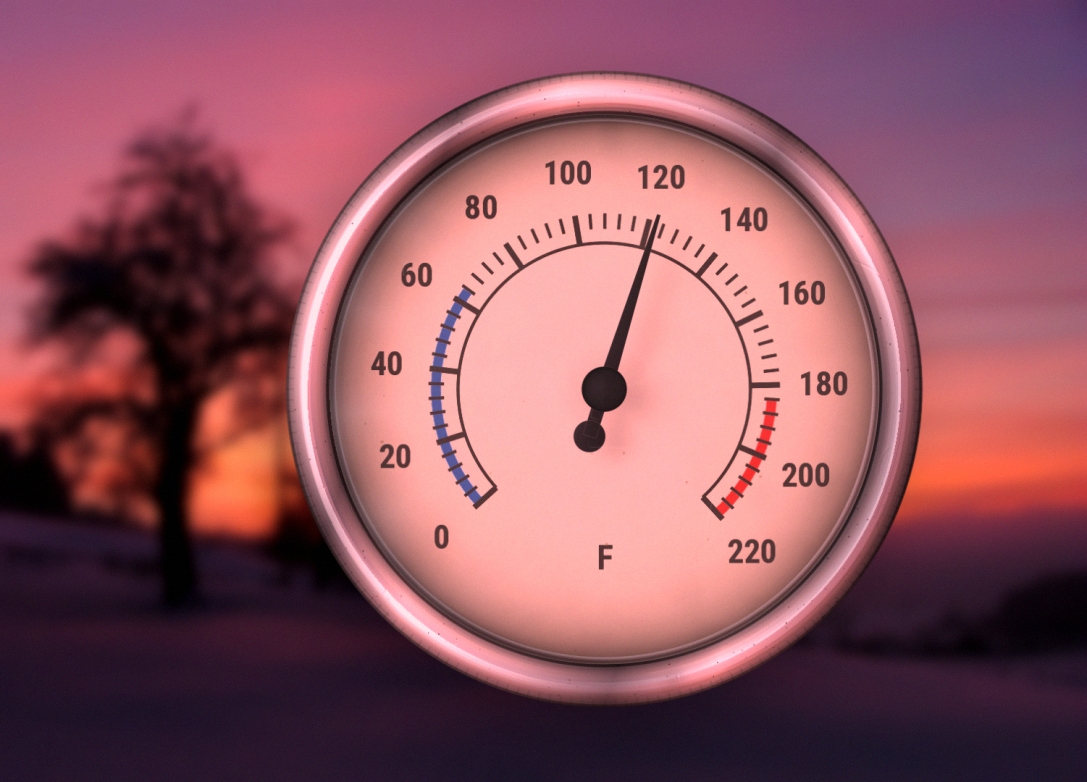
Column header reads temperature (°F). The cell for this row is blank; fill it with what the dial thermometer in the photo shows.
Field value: 122 °F
